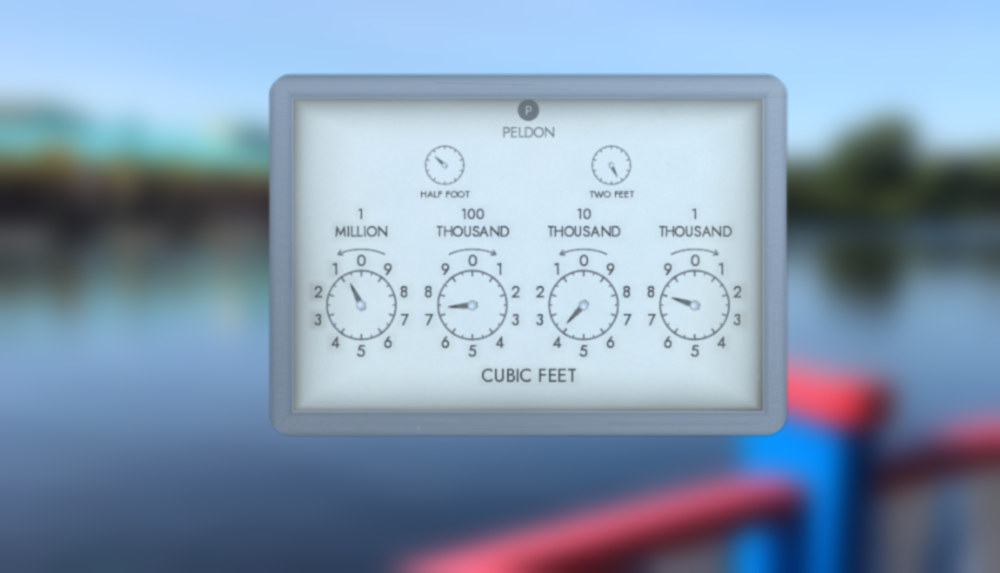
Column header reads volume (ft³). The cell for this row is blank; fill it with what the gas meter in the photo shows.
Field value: 73800 ft³
